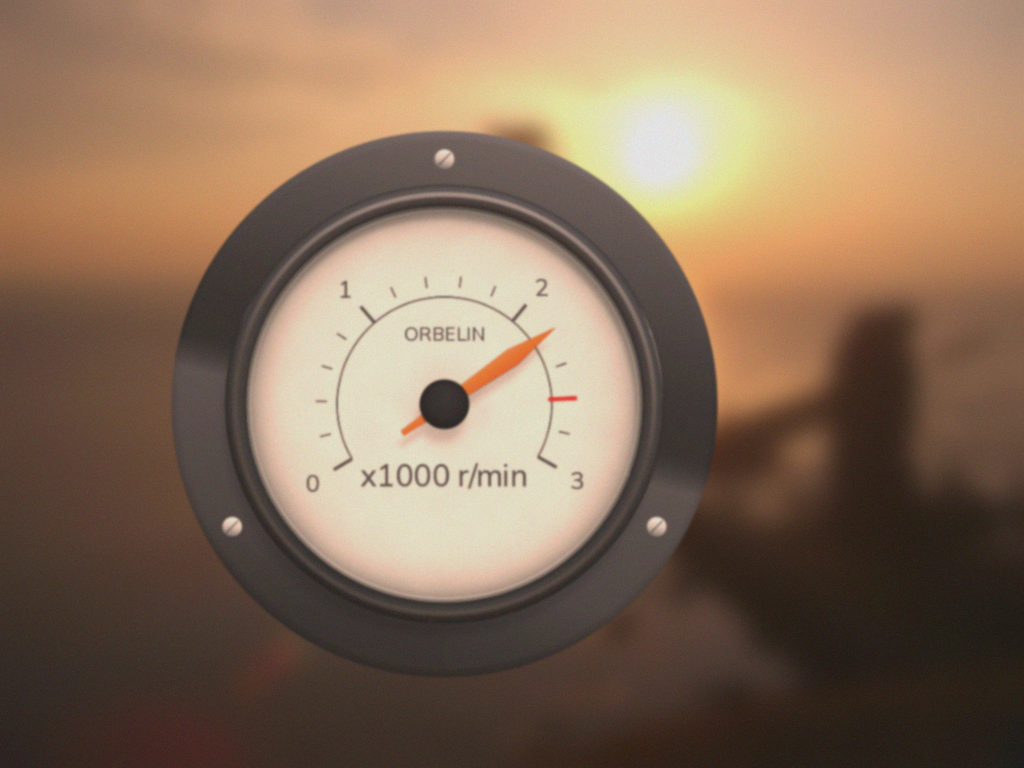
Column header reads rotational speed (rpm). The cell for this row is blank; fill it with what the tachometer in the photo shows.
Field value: 2200 rpm
